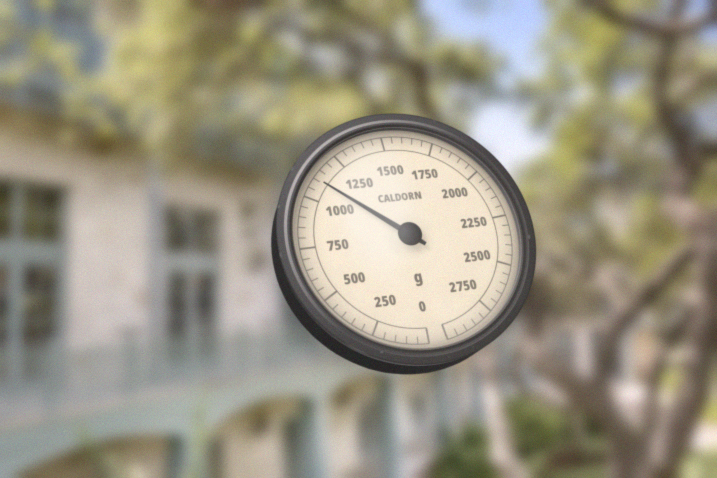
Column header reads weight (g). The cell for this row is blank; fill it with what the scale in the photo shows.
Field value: 1100 g
